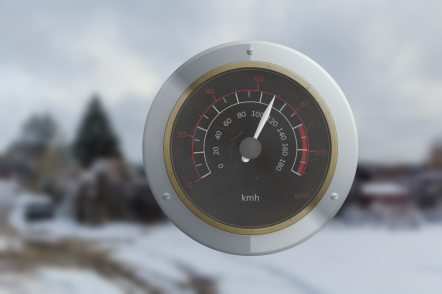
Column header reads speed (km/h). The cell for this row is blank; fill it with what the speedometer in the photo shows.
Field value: 110 km/h
